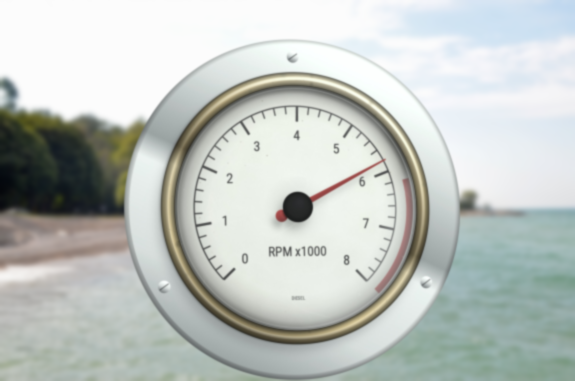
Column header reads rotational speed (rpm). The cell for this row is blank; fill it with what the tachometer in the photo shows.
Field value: 5800 rpm
